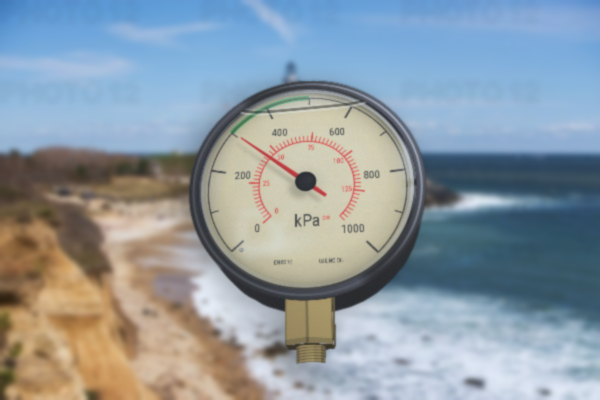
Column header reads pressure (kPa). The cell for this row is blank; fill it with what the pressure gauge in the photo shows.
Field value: 300 kPa
